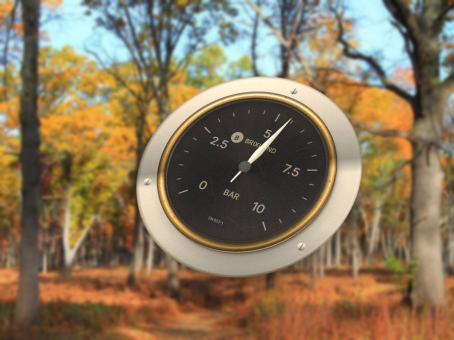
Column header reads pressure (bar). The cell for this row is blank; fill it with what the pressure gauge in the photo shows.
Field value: 5.5 bar
